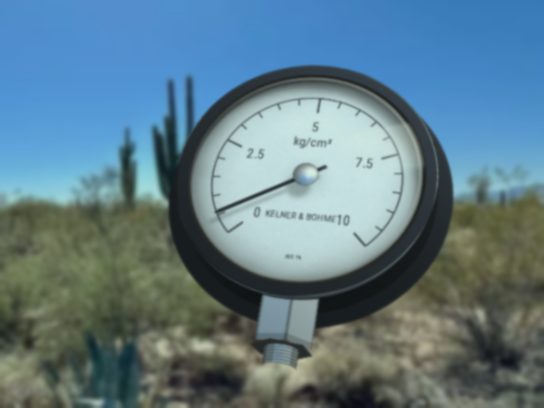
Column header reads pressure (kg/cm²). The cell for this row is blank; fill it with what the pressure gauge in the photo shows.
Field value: 0.5 kg/cm²
